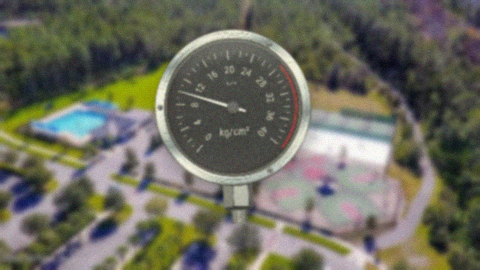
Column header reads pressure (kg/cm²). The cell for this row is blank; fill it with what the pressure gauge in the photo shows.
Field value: 10 kg/cm²
